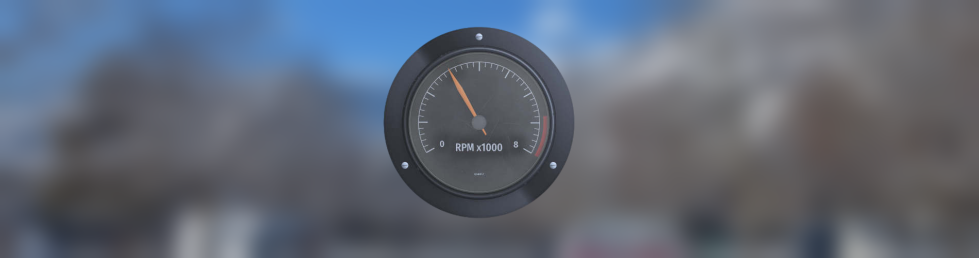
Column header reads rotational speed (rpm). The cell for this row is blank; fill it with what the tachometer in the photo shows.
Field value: 3000 rpm
